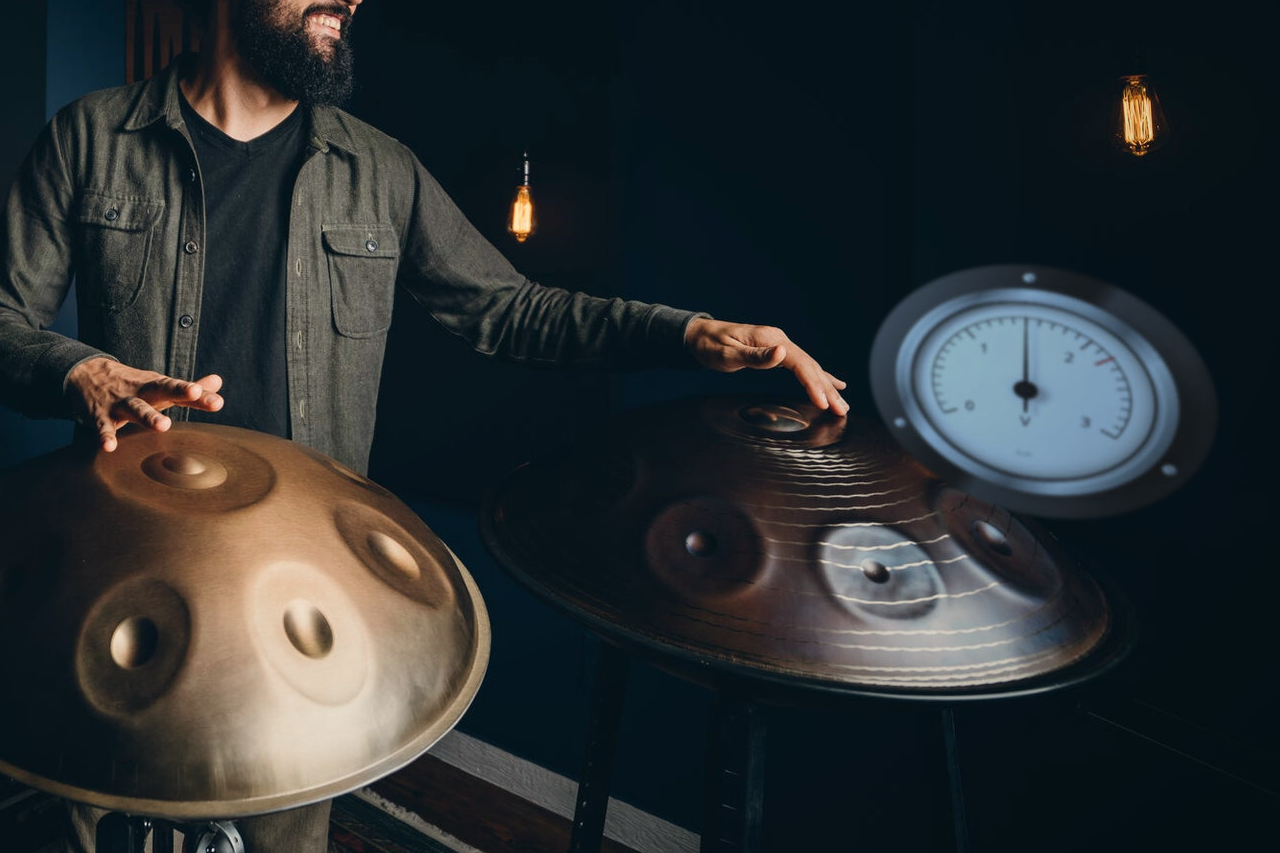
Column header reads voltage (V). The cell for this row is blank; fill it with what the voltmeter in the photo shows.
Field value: 1.5 V
